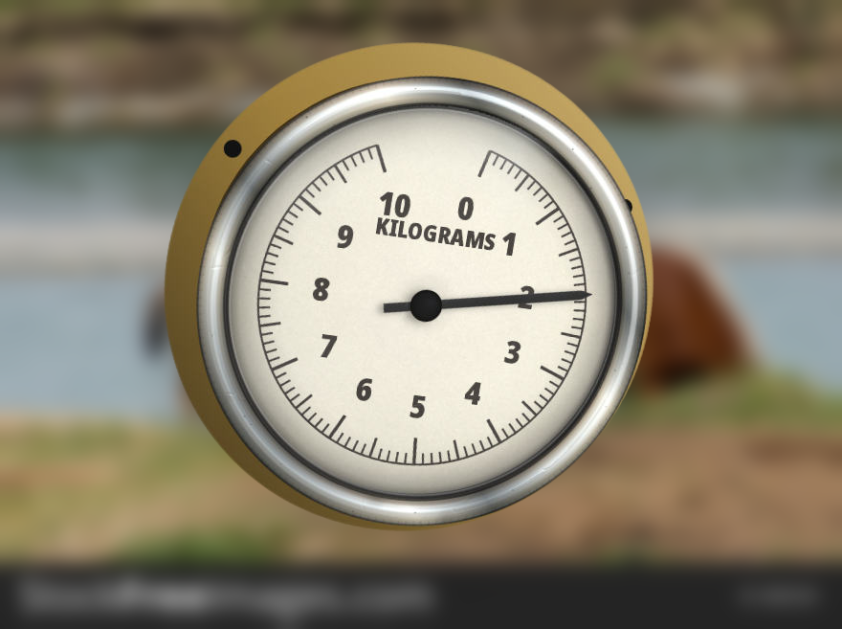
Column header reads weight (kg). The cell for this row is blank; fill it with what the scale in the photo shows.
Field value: 2 kg
